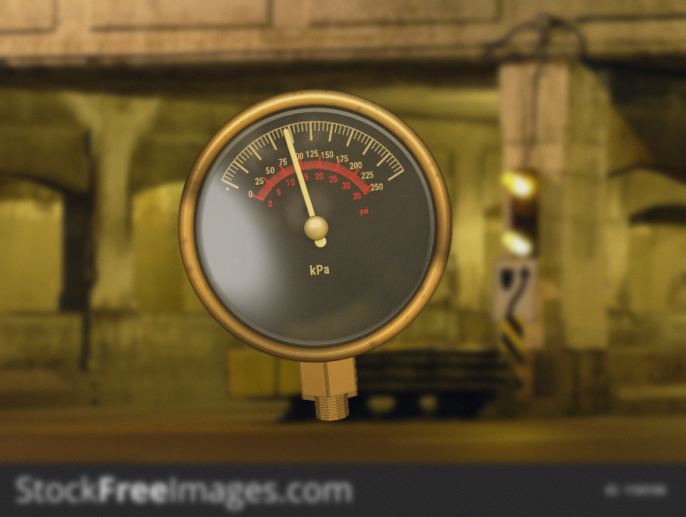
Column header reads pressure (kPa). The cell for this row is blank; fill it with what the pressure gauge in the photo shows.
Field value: 95 kPa
